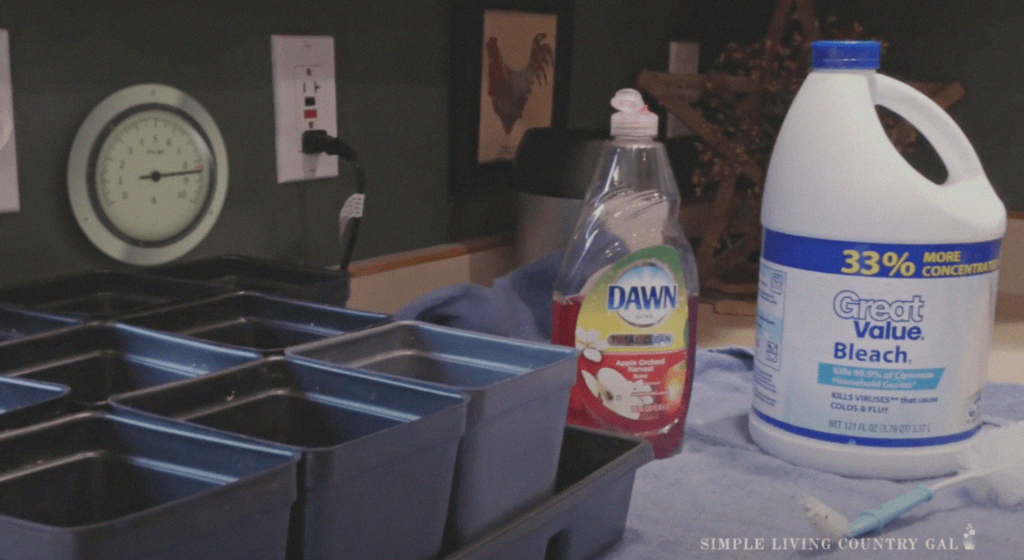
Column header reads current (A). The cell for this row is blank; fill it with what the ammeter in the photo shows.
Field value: 8.5 A
